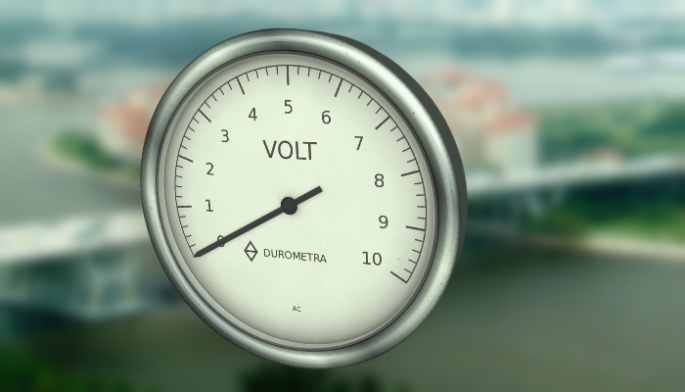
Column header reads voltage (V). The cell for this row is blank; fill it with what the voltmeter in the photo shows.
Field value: 0 V
